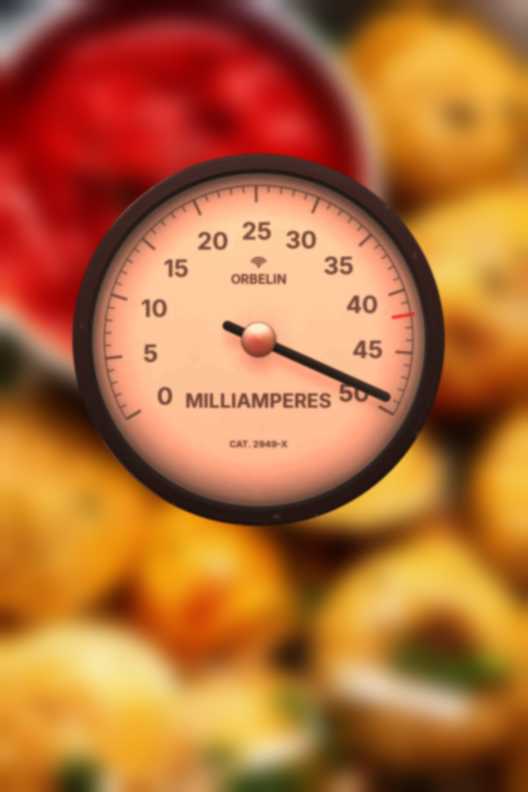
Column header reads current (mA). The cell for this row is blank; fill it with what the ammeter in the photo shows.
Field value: 49 mA
